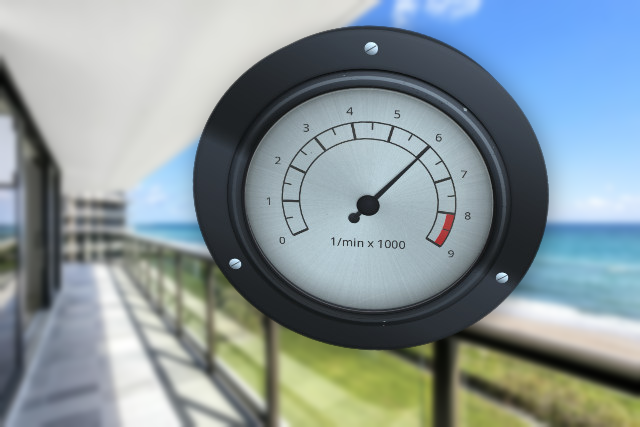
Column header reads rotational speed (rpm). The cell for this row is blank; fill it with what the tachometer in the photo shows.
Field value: 6000 rpm
